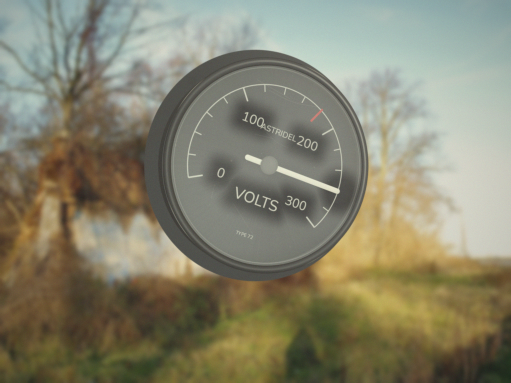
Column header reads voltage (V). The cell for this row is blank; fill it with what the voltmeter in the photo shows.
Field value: 260 V
